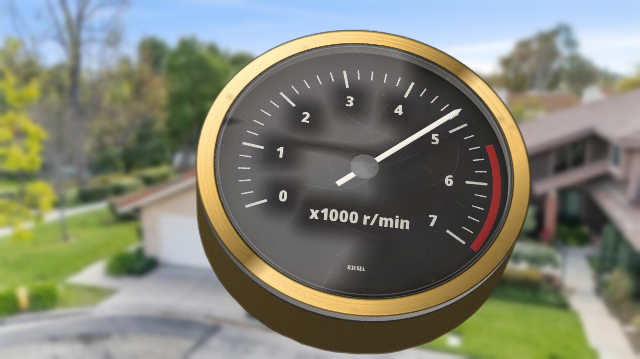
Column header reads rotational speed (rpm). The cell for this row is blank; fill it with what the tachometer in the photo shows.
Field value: 4800 rpm
